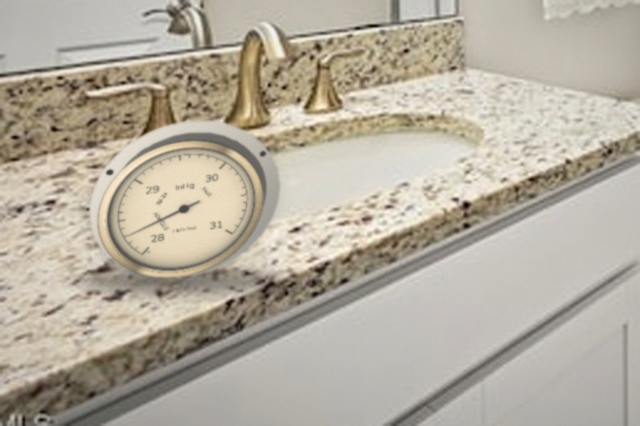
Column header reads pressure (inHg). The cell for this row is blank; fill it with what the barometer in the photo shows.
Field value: 28.3 inHg
